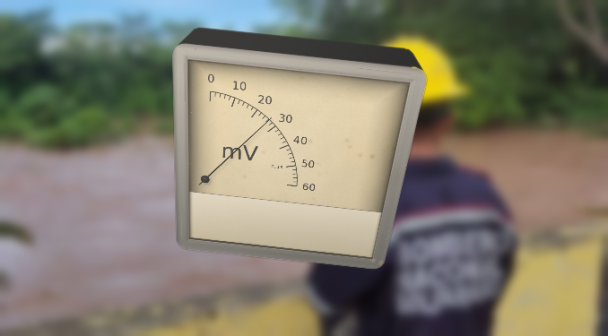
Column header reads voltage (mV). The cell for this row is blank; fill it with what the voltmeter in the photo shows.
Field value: 26 mV
